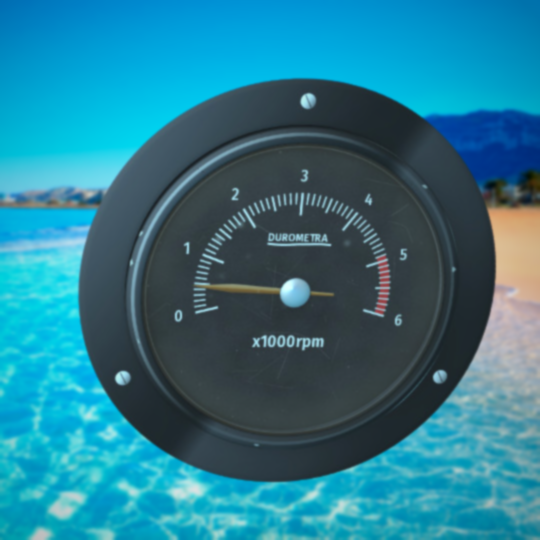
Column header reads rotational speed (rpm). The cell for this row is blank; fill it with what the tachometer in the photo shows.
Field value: 500 rpm
